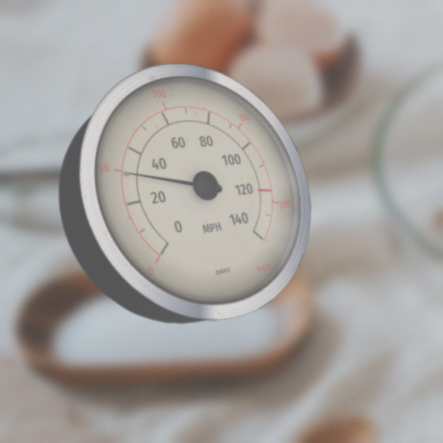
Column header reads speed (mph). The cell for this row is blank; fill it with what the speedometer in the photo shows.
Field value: 30 mph
